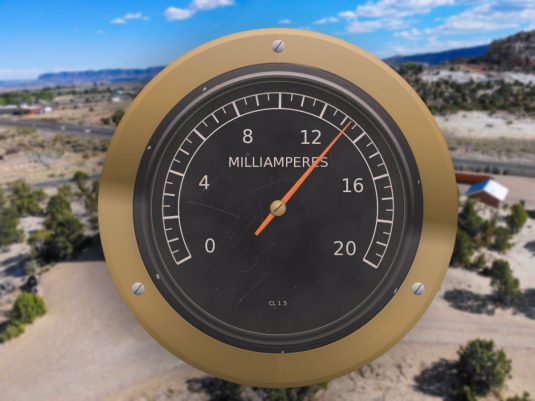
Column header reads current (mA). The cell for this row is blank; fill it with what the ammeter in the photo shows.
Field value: 13.25 mA
